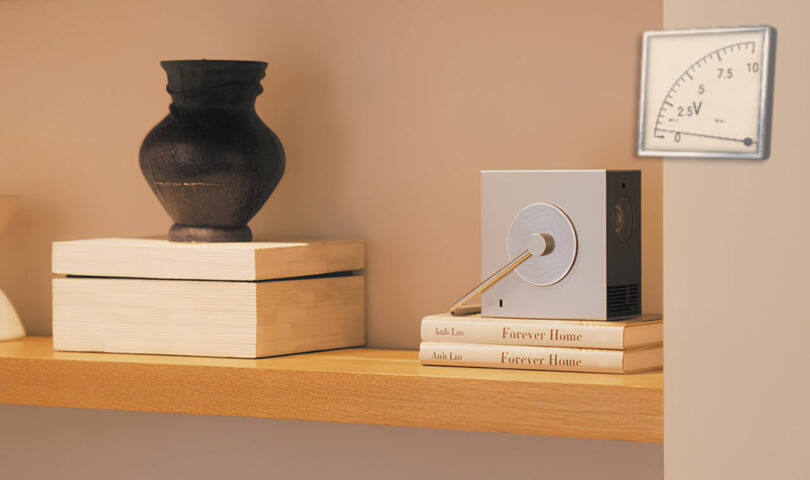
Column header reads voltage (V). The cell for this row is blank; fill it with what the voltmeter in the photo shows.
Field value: 0.5 V
